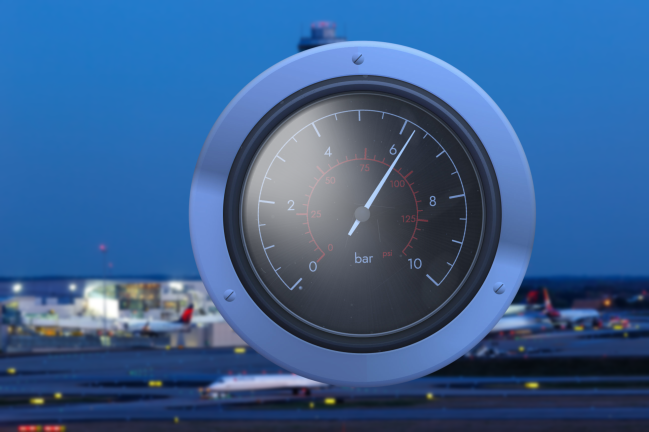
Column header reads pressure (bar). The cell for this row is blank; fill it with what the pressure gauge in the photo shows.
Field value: 6.25 bar
